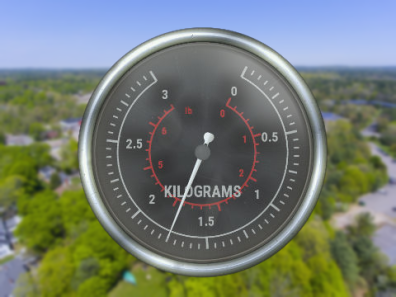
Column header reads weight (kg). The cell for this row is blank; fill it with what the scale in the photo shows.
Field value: 1.75 kg
